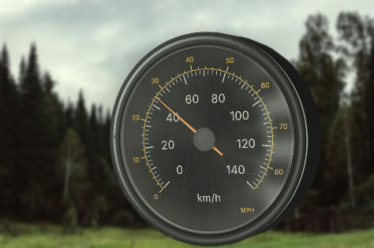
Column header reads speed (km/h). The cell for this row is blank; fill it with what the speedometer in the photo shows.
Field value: 44 km/h
